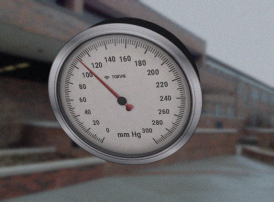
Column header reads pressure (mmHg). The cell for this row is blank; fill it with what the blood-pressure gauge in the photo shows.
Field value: 110 mmHg
